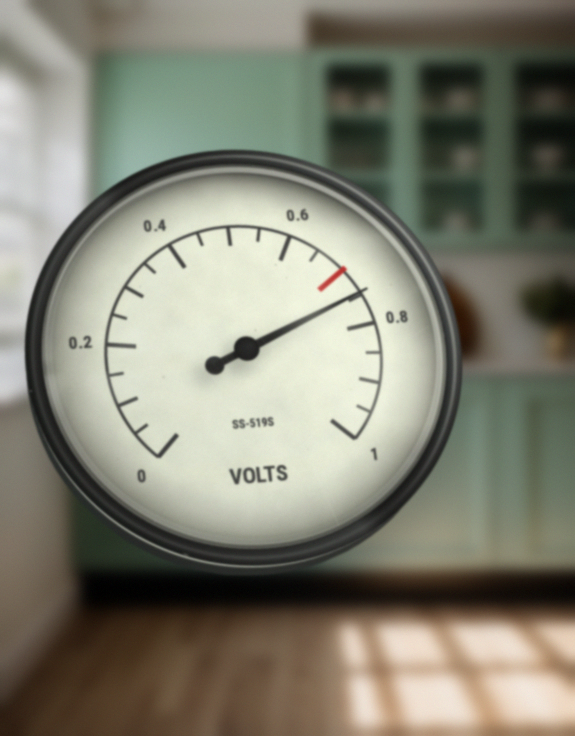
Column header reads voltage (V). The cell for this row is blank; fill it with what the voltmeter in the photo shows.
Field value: 0.75 V
